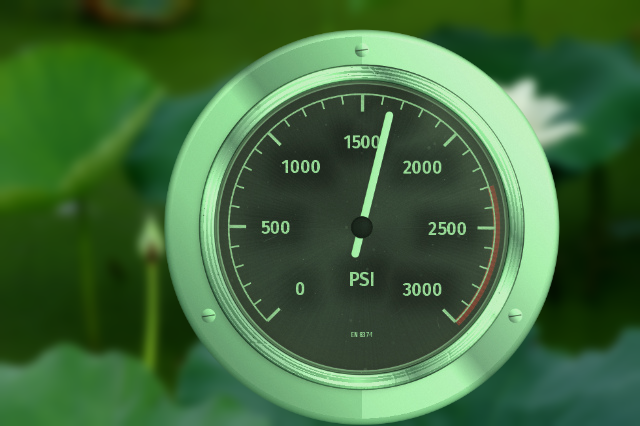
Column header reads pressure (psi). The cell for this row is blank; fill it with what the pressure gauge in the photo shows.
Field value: 1650 psi
